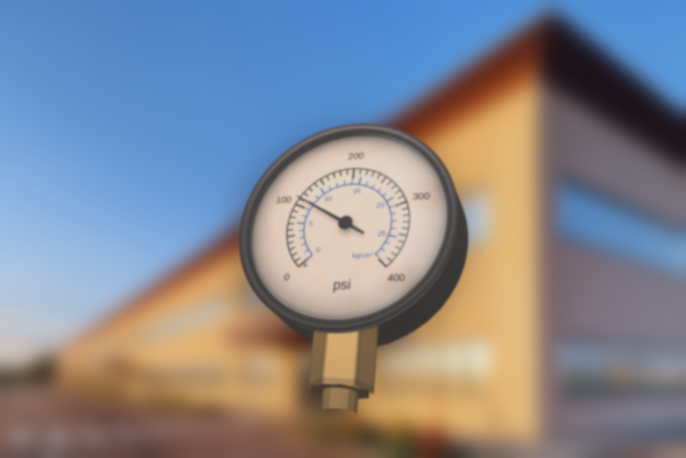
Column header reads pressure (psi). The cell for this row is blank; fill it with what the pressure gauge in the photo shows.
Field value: 110 psi
